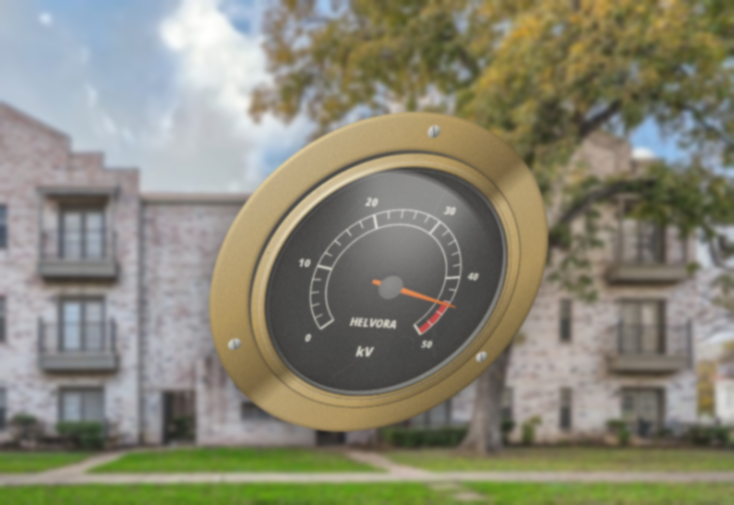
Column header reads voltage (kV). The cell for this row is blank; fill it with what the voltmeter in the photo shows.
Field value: 44 kV
